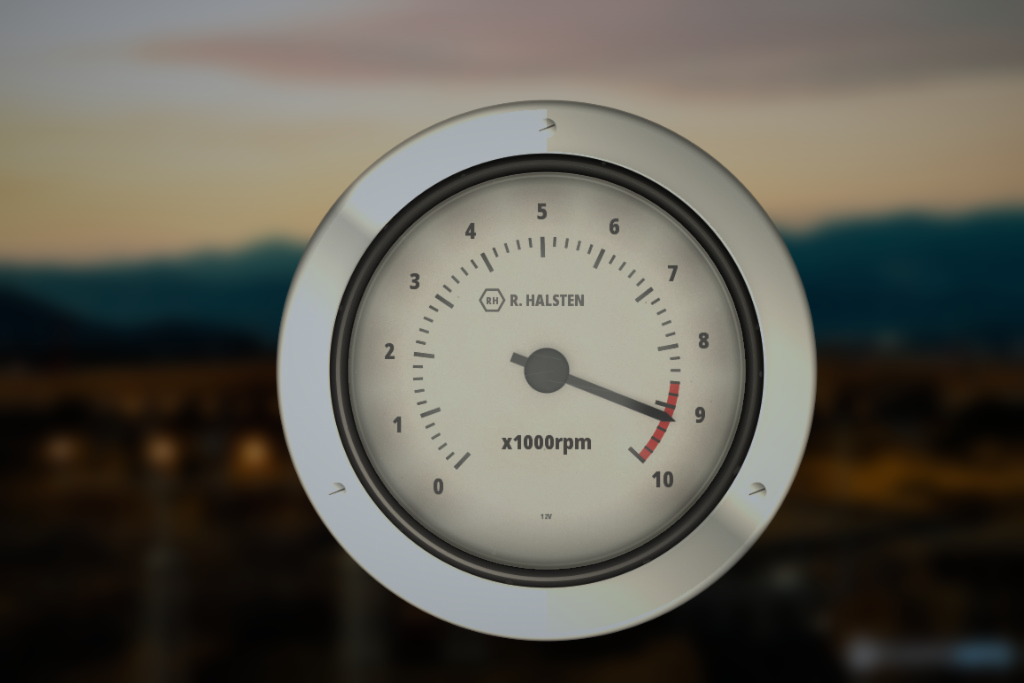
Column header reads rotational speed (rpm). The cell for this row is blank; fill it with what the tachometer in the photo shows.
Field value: 9200 rpm
